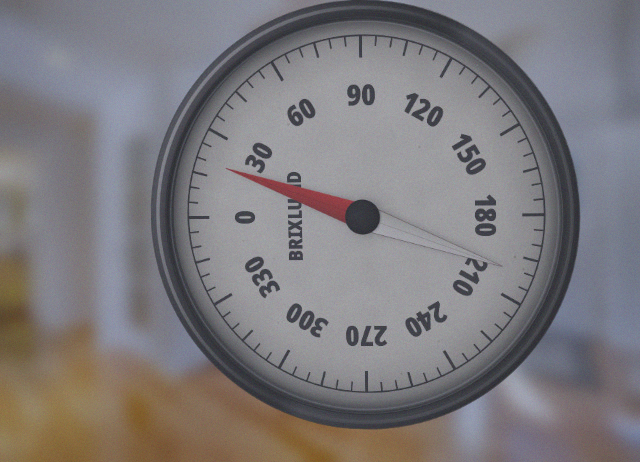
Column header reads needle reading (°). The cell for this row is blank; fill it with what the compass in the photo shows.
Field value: 20 °
